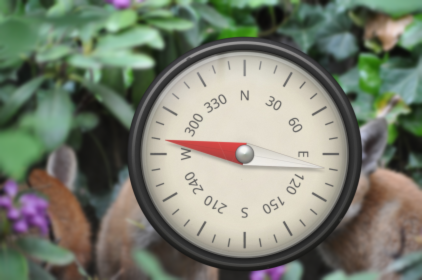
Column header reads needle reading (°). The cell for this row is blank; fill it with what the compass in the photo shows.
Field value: 280 °
